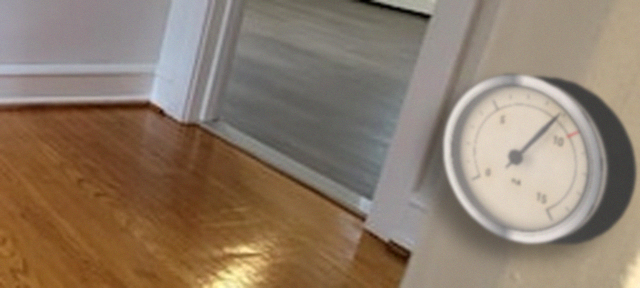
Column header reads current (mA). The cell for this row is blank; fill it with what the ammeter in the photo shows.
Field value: 9 mA
